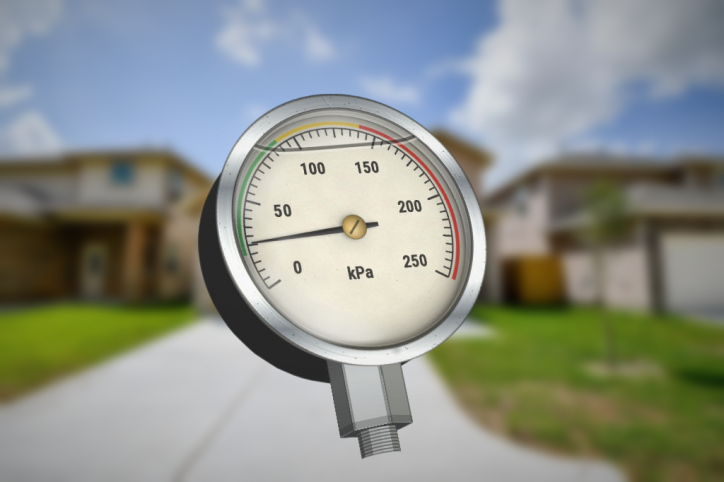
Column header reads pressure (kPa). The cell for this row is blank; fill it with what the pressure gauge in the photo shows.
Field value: 25 kPa
